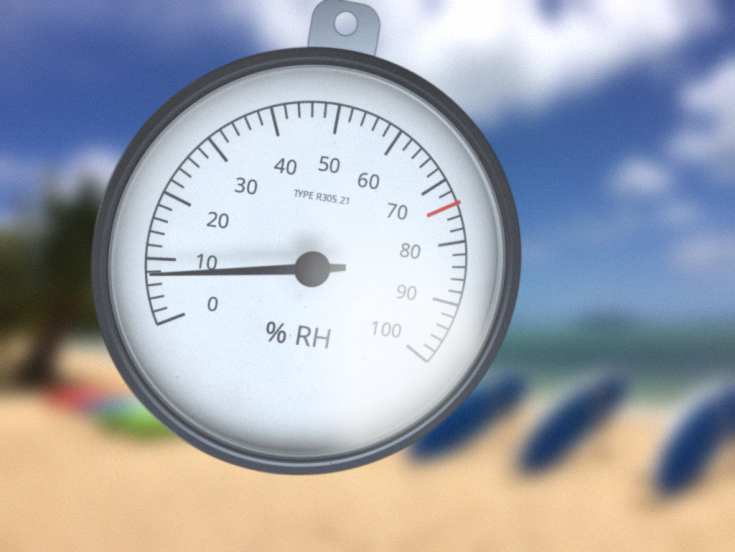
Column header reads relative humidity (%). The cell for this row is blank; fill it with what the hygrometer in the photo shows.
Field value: 8 %
